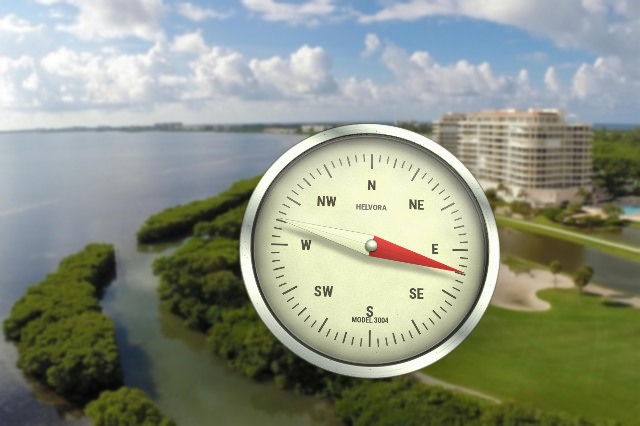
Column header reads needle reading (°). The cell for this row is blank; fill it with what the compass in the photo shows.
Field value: 105 °
